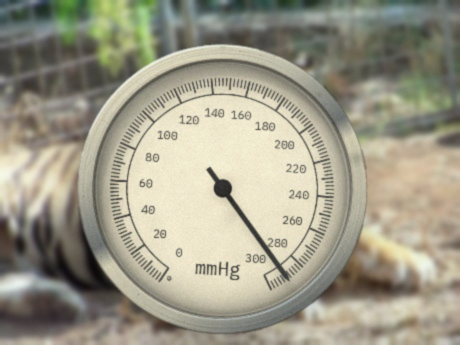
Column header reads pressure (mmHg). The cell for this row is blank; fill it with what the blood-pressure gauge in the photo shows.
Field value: 290 mmHg
